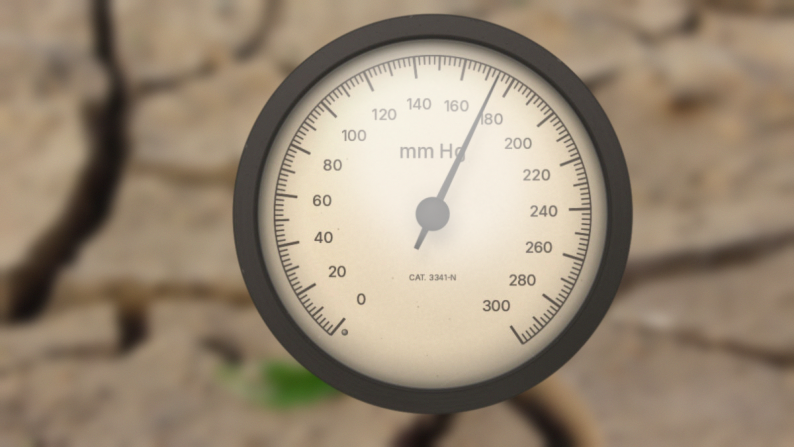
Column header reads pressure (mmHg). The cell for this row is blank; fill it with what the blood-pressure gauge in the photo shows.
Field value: 174 mmHg
